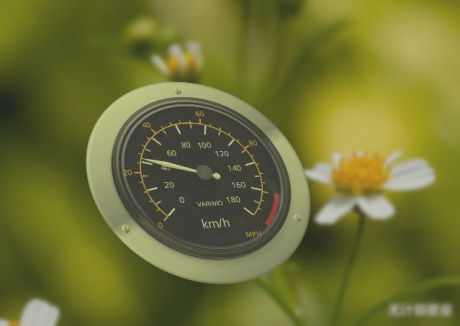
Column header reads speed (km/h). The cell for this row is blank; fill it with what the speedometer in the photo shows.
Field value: 40 km/h
